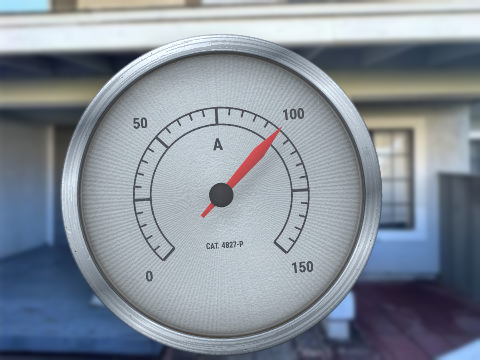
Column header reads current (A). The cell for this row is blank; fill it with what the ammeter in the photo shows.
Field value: 100 A
